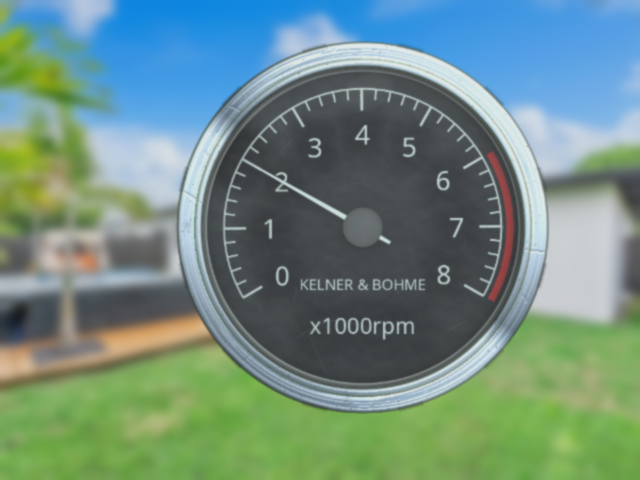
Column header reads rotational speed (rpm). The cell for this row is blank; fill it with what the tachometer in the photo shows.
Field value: 2000 rpm
